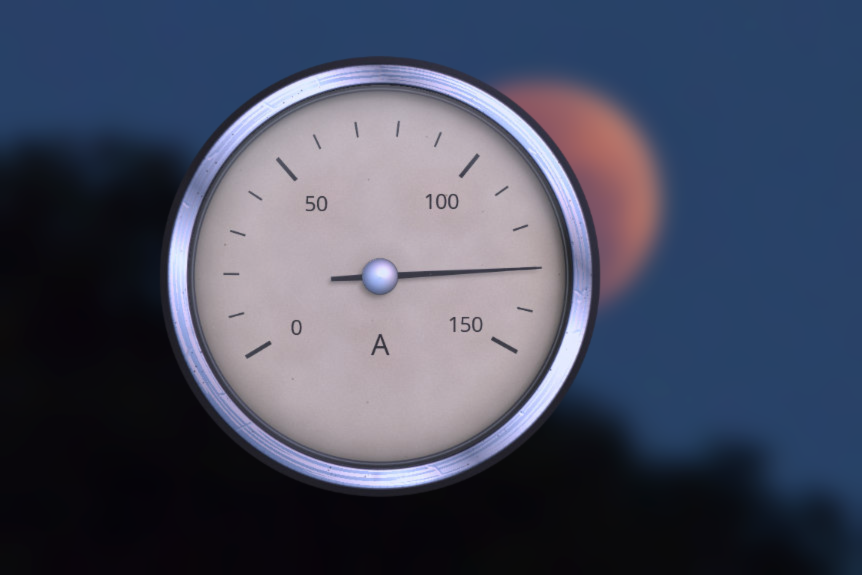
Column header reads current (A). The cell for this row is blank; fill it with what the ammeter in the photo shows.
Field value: 130 A
